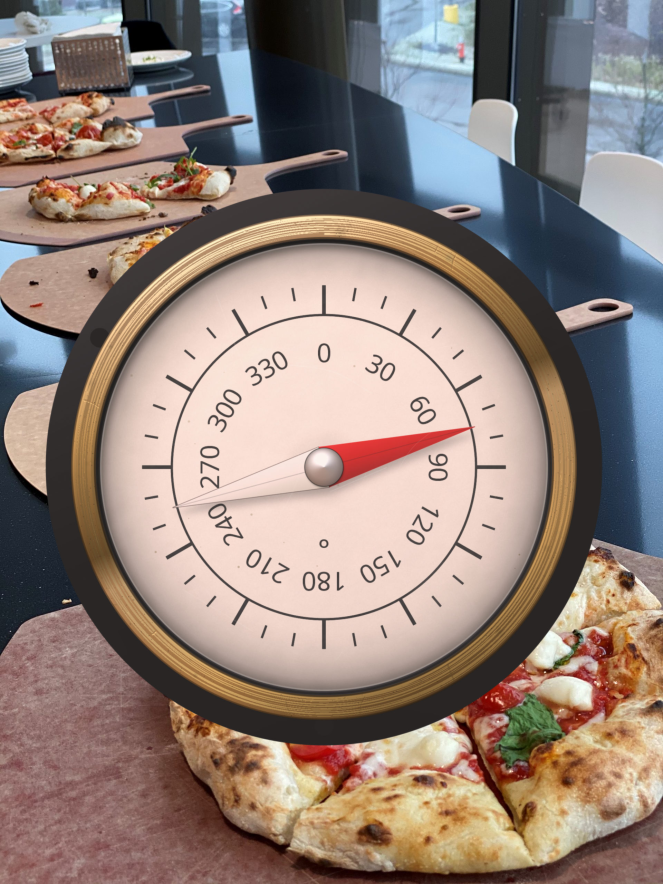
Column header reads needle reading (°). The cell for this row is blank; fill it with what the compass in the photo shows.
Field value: 75 °
